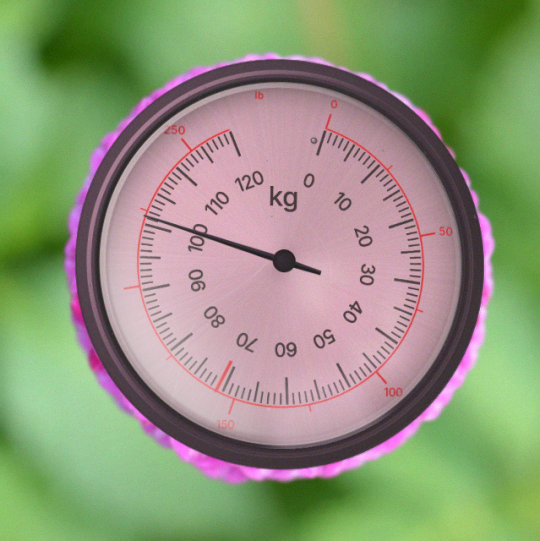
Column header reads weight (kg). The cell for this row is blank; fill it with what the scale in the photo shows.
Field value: 101 kg
